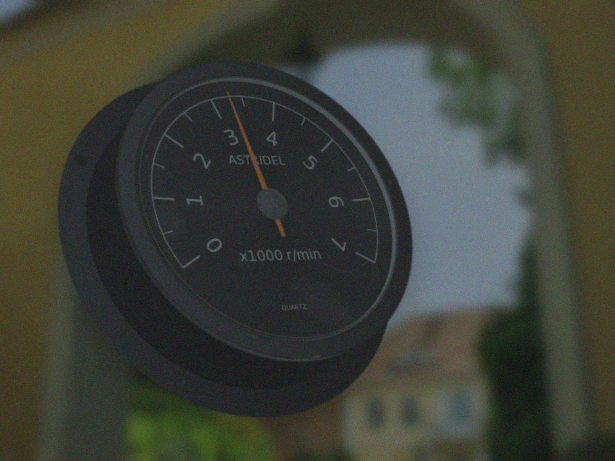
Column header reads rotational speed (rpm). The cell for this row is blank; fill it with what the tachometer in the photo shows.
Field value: 3250 rpm
